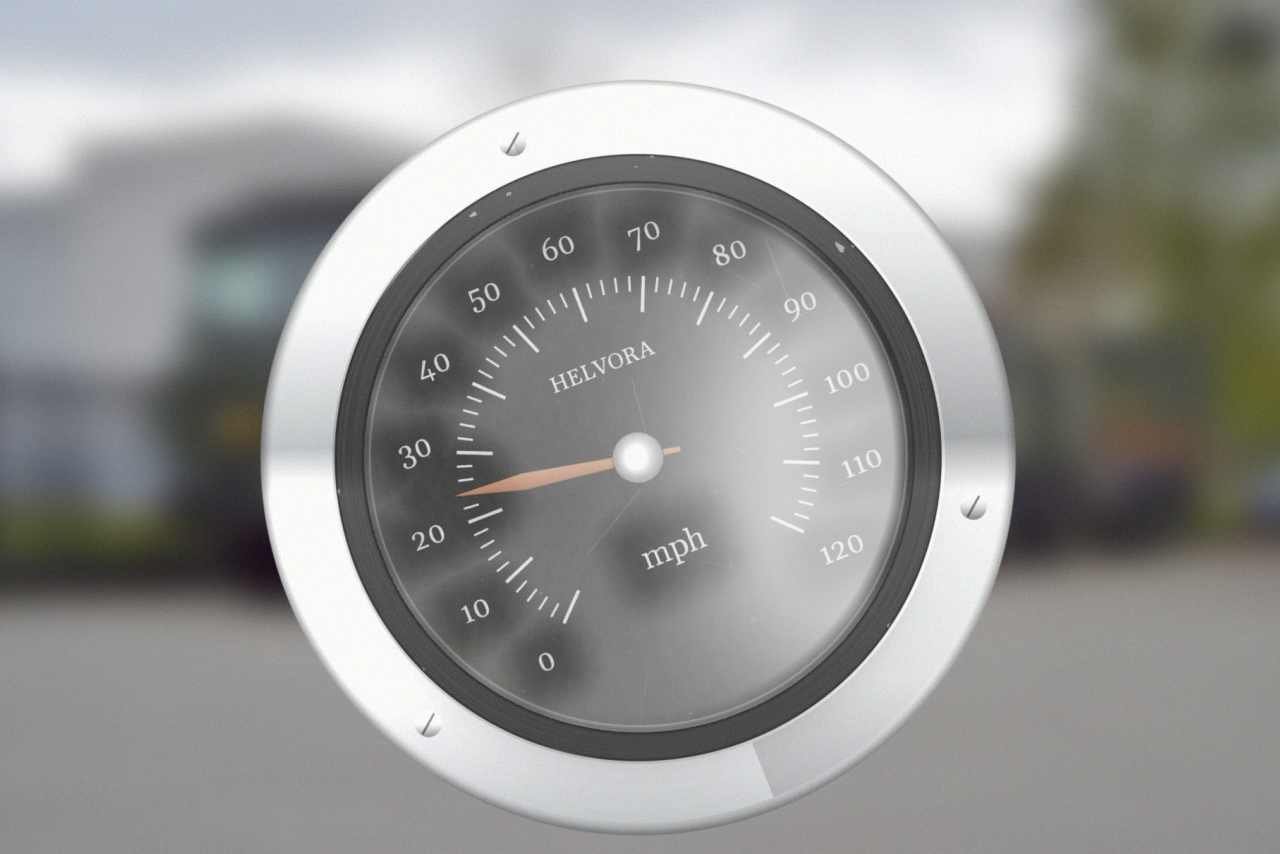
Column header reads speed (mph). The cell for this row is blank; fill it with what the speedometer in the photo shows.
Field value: 24 mph
